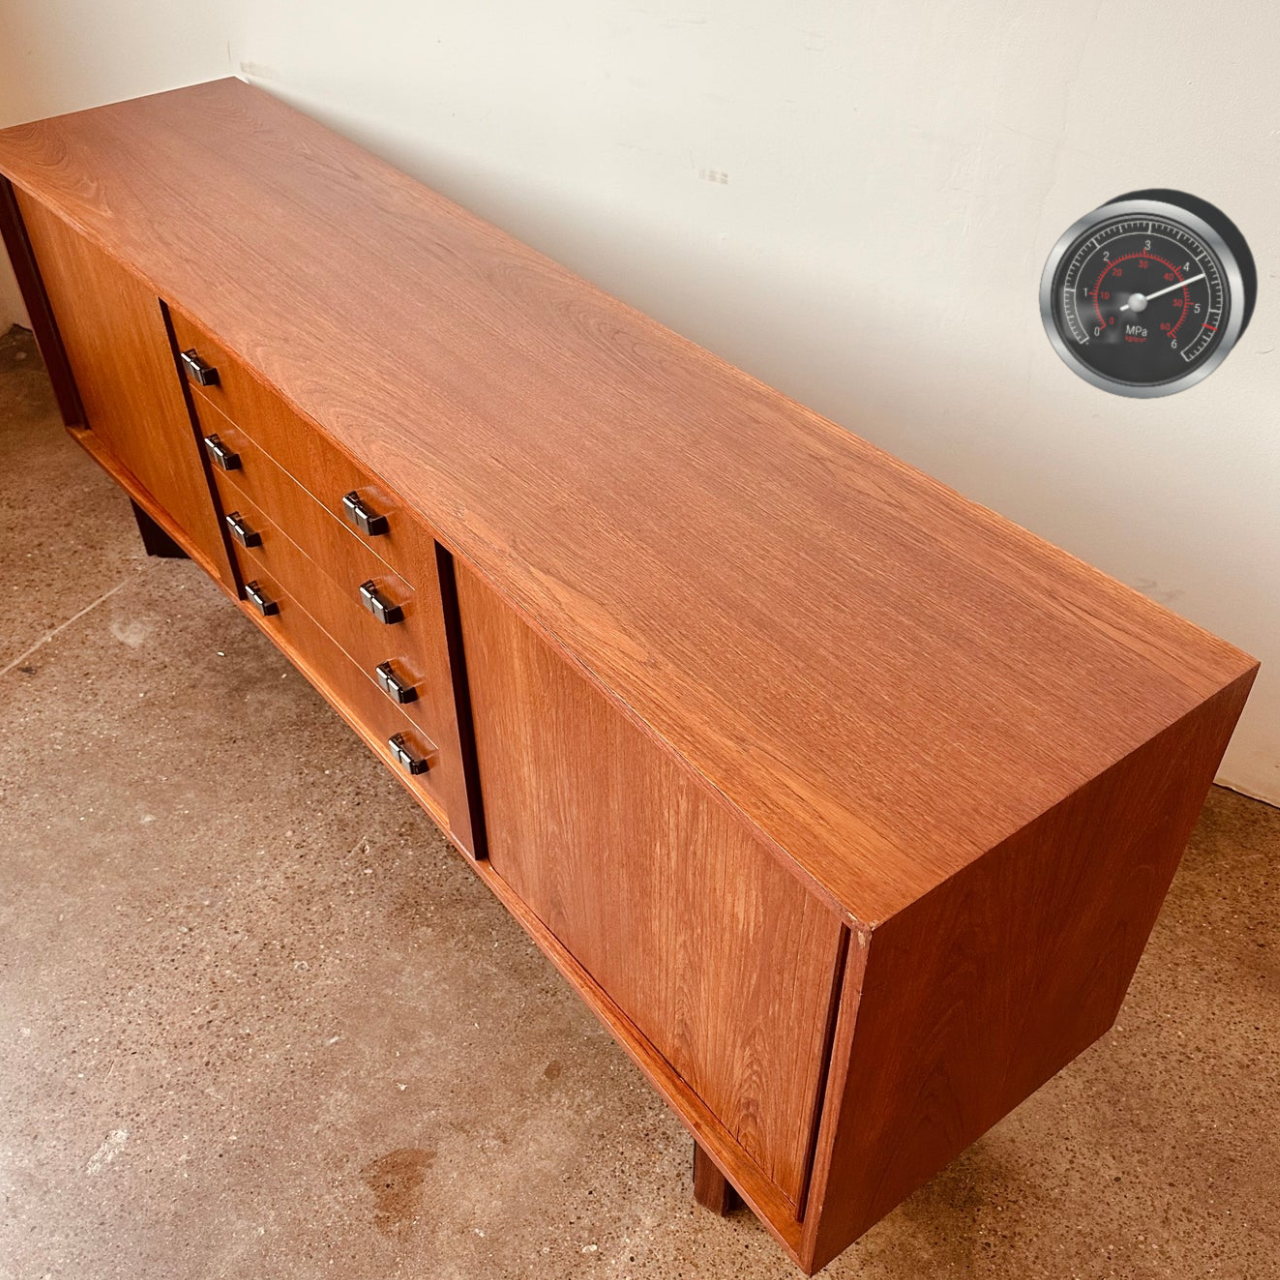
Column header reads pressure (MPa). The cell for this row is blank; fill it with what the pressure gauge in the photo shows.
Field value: 4.3 MPa
